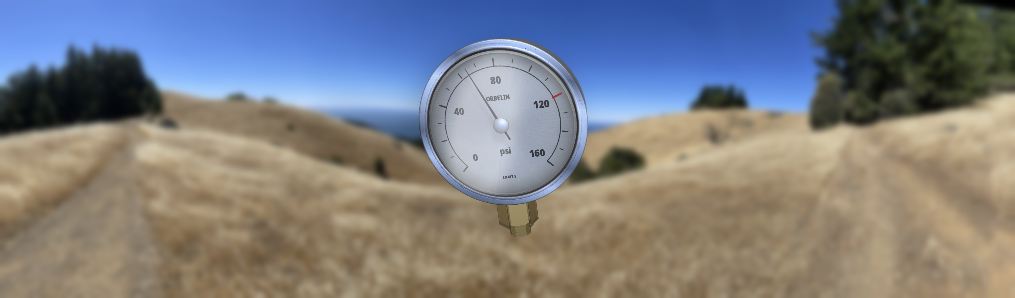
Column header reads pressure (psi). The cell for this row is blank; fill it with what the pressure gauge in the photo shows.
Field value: 65 psi
